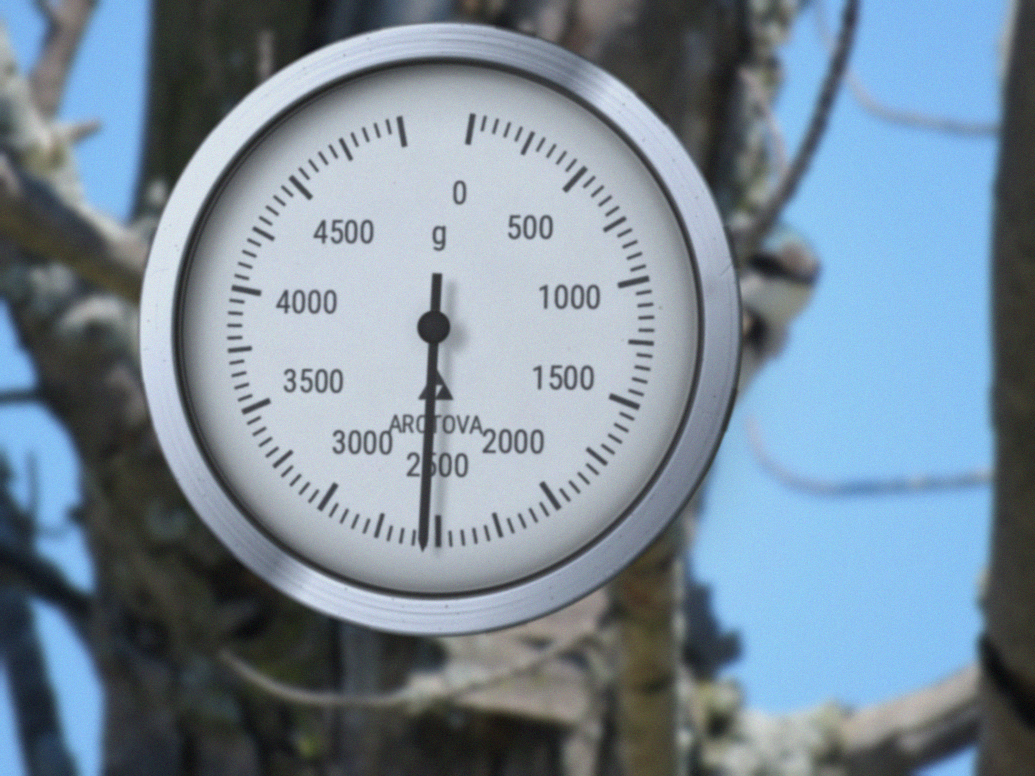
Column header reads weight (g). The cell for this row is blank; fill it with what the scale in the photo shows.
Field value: 2550 g
